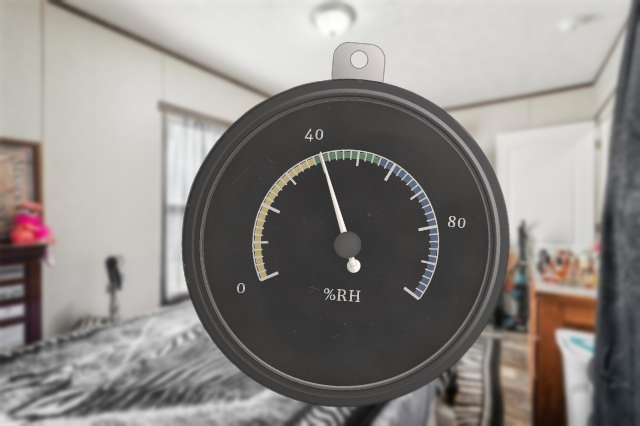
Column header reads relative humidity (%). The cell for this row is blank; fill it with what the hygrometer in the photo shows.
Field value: 40 %
